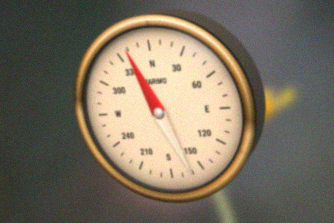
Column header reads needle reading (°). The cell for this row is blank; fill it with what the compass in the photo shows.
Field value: 340 °
